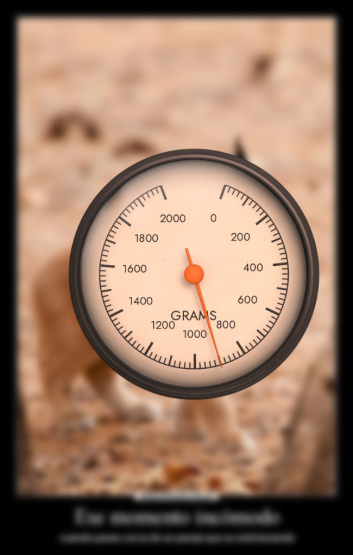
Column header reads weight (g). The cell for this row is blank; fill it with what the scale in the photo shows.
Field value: 900 g
